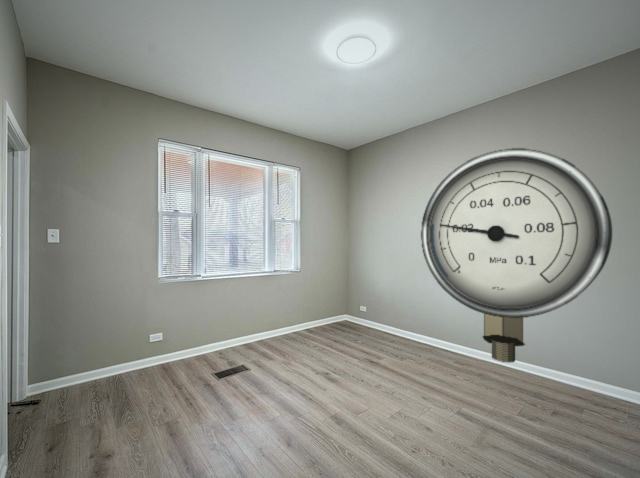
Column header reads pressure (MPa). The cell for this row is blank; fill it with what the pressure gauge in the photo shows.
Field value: 0.02 MPa
